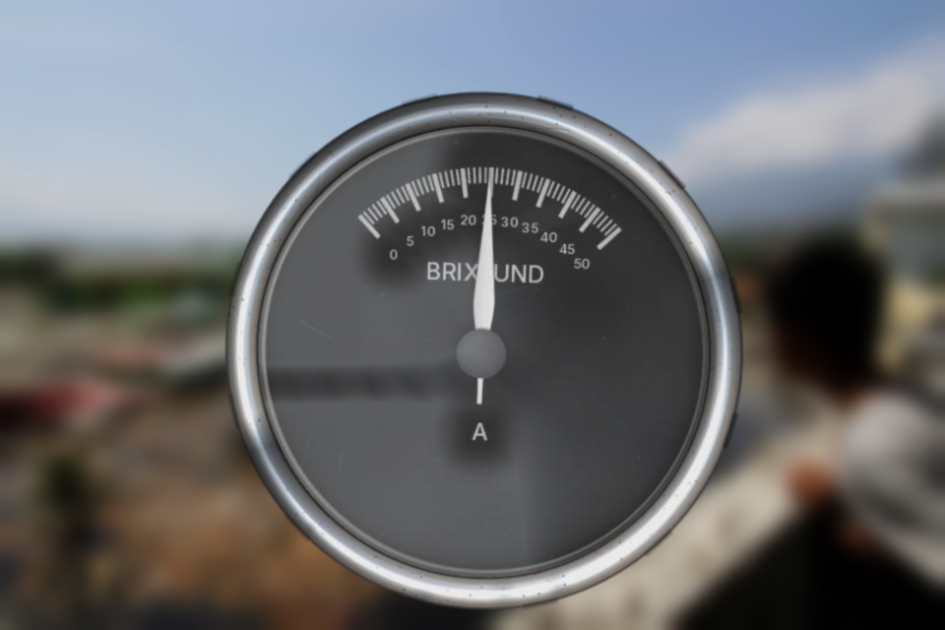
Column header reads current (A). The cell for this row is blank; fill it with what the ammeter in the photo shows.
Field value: 25 A
